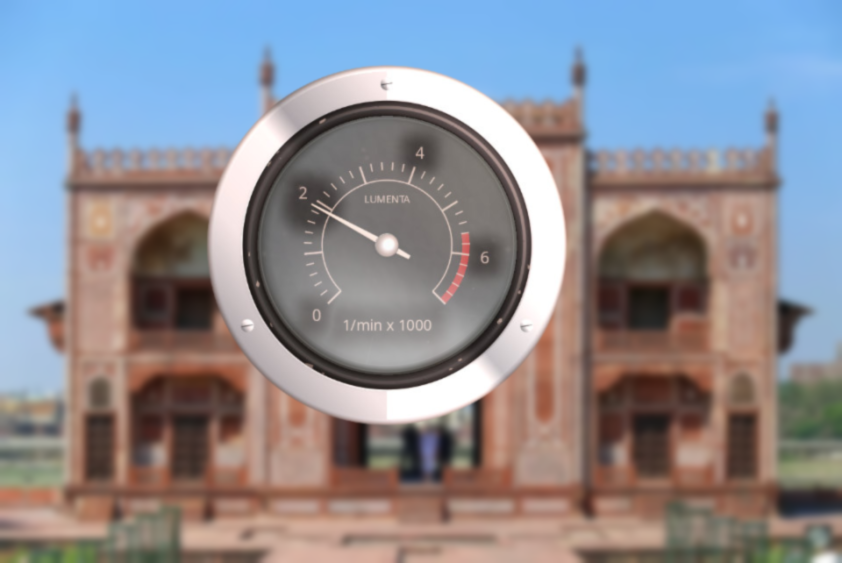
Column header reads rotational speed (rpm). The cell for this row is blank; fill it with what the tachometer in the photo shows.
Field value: 1900 rpm
